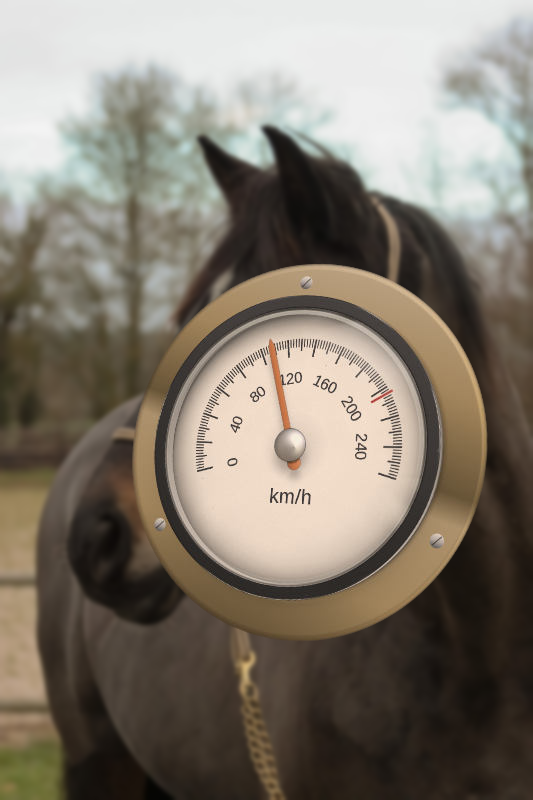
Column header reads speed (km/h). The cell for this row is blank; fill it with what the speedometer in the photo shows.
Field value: 110 km/h
